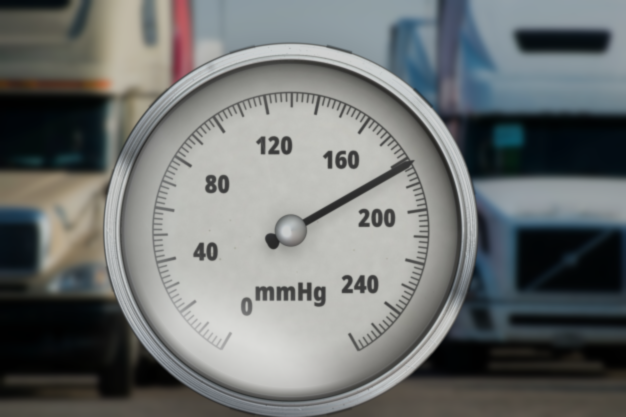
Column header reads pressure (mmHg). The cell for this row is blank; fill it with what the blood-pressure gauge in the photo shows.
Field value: 182 mmHg
